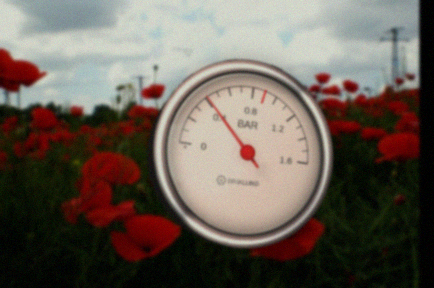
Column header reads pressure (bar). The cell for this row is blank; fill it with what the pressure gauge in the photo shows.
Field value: 0.4 bar
